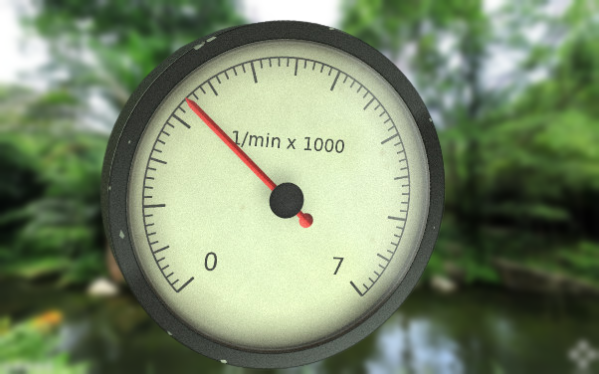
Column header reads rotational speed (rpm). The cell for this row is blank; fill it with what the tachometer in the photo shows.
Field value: 2200 rpm
